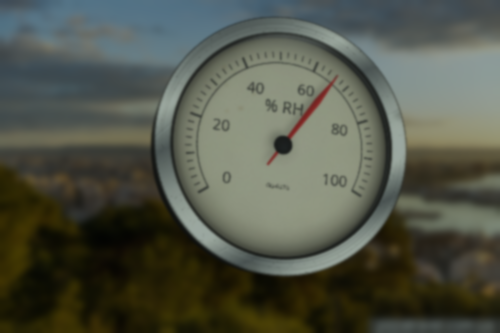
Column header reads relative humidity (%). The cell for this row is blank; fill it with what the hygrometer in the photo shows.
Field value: 66 %
